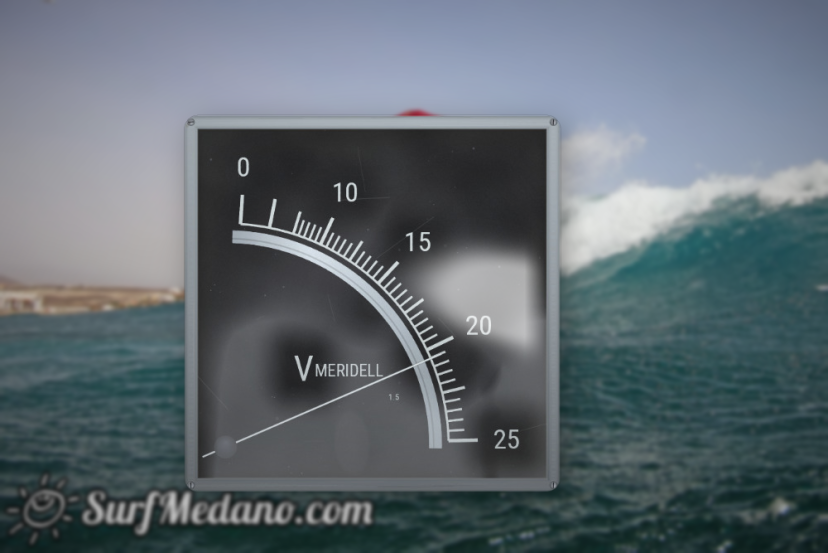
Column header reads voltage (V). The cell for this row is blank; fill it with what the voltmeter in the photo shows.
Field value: 20.5 V
